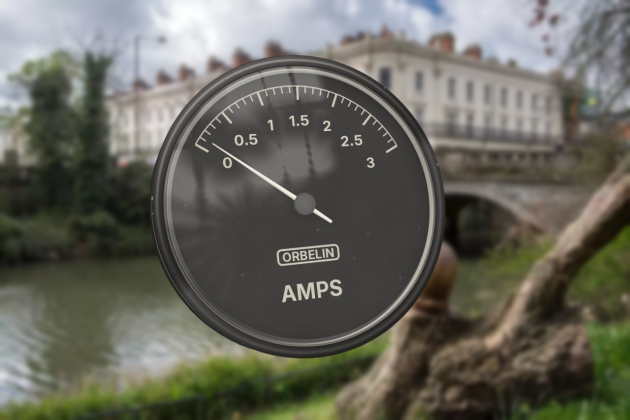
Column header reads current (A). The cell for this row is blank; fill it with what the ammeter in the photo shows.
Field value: 0.1 A
